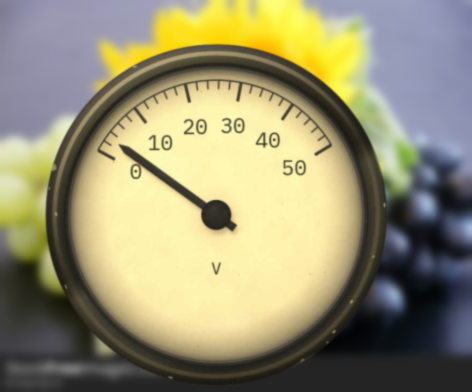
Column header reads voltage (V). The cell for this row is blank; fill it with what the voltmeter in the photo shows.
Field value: 3 V
